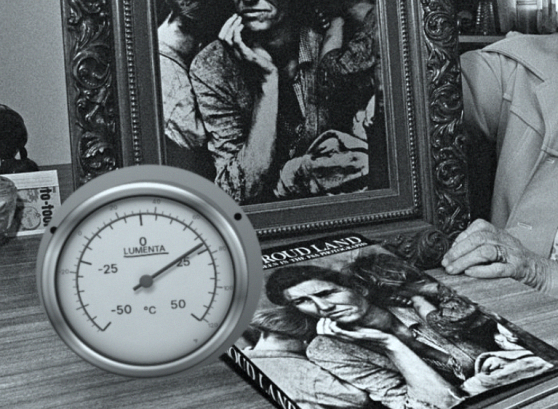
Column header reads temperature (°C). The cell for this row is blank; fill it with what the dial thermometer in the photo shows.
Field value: 22.5 °C
